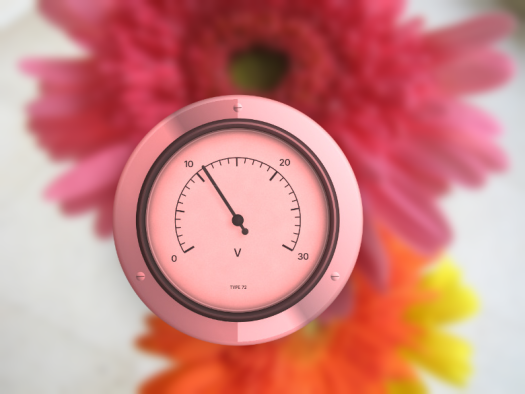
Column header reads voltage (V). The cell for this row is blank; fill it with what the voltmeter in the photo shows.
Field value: 11 V
